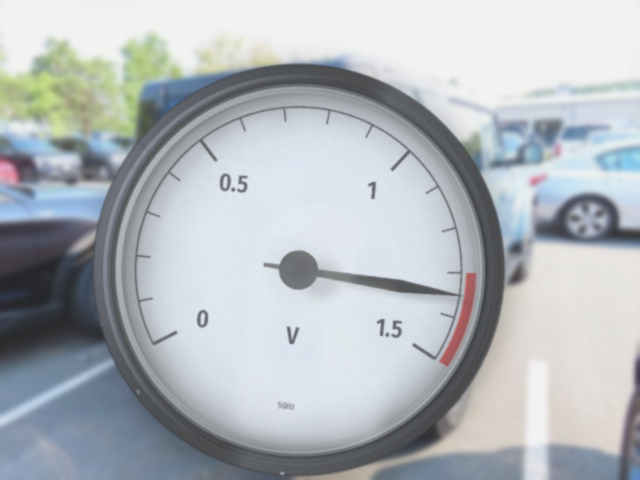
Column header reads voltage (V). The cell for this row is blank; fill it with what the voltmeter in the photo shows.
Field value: 1.35 V
